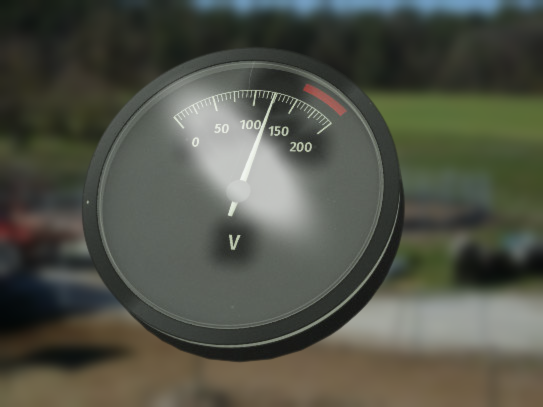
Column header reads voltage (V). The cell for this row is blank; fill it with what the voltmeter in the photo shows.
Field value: 125 V
